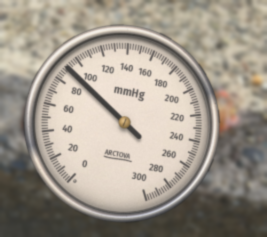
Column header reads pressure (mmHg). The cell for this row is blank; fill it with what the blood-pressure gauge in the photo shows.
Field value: 90 mmHg
